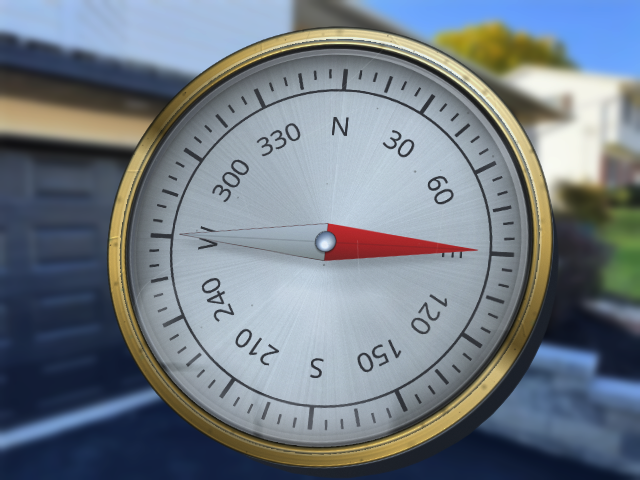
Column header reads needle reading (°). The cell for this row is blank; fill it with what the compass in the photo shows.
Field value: 90 °
